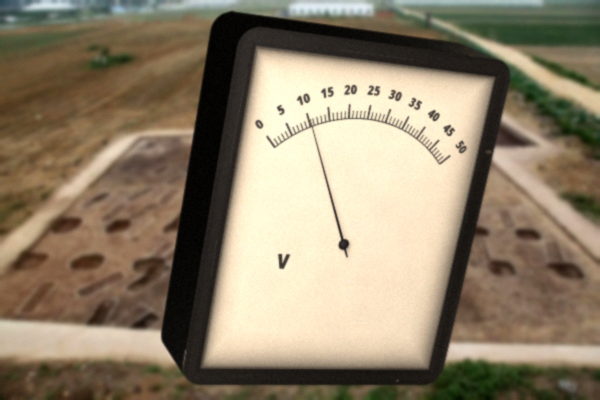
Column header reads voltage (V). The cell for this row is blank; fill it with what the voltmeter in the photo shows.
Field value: 10 V
